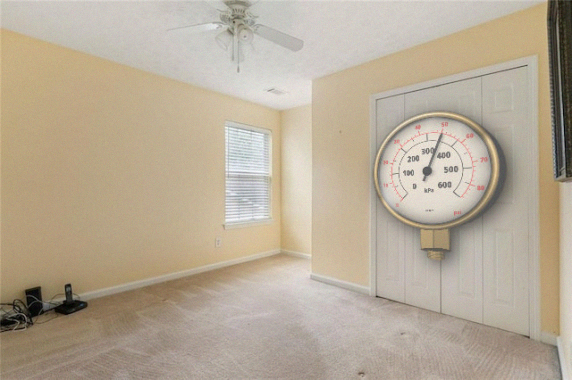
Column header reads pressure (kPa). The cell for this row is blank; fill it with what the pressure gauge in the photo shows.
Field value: 350 kPa
